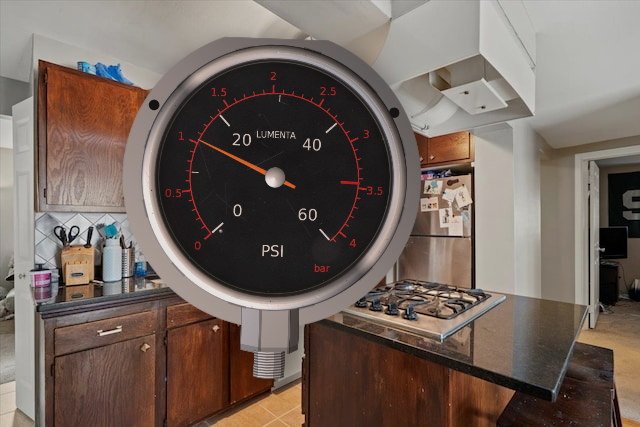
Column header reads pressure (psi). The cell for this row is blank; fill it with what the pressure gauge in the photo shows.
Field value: 15 psi
